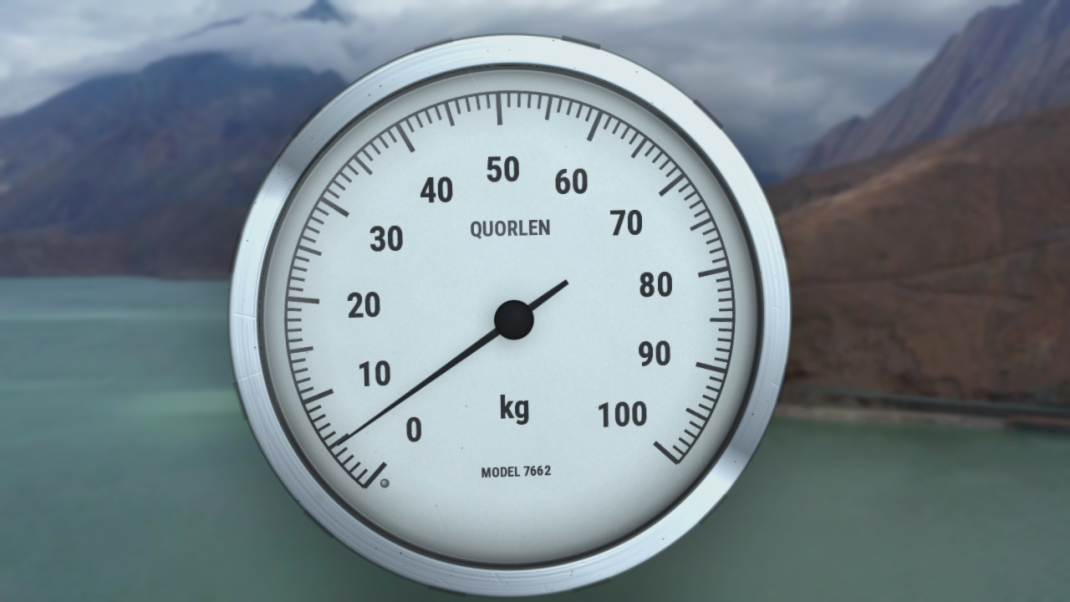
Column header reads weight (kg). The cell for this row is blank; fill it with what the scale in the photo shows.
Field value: 5 kg
